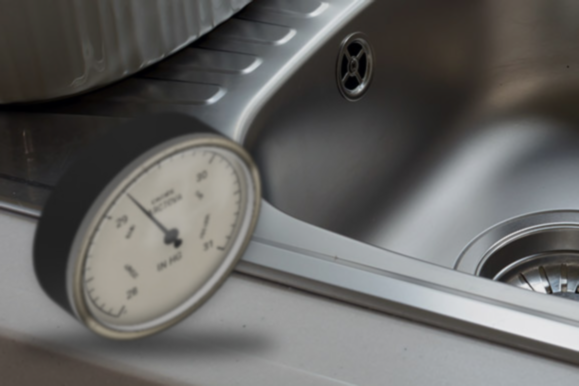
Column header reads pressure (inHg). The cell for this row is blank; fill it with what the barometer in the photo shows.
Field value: 29.2 inHg
